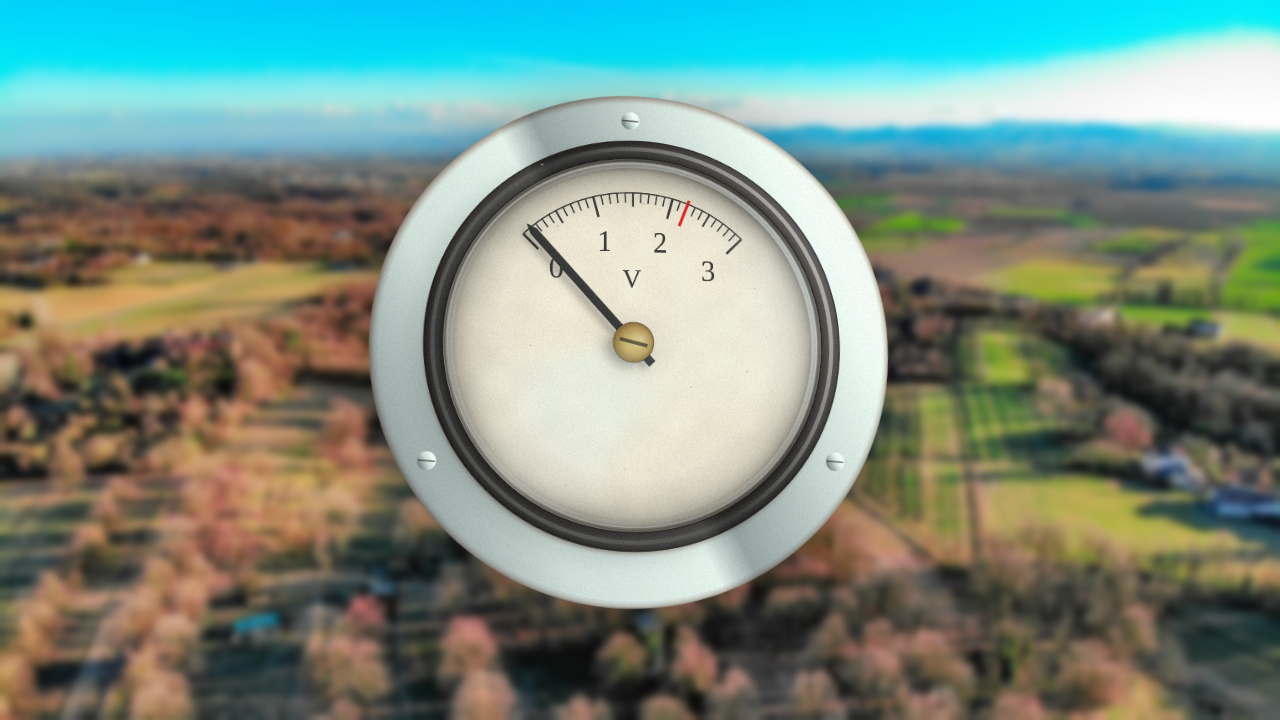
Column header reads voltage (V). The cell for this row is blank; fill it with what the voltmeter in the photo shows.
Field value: 0.1 V
